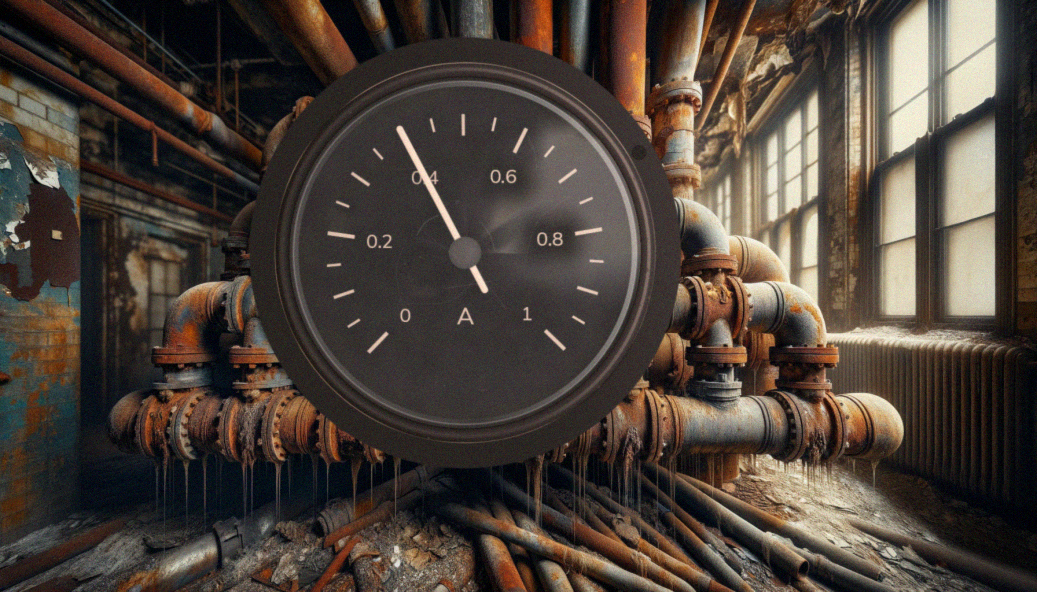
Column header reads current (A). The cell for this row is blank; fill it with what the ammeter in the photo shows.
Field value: 0.4 A
